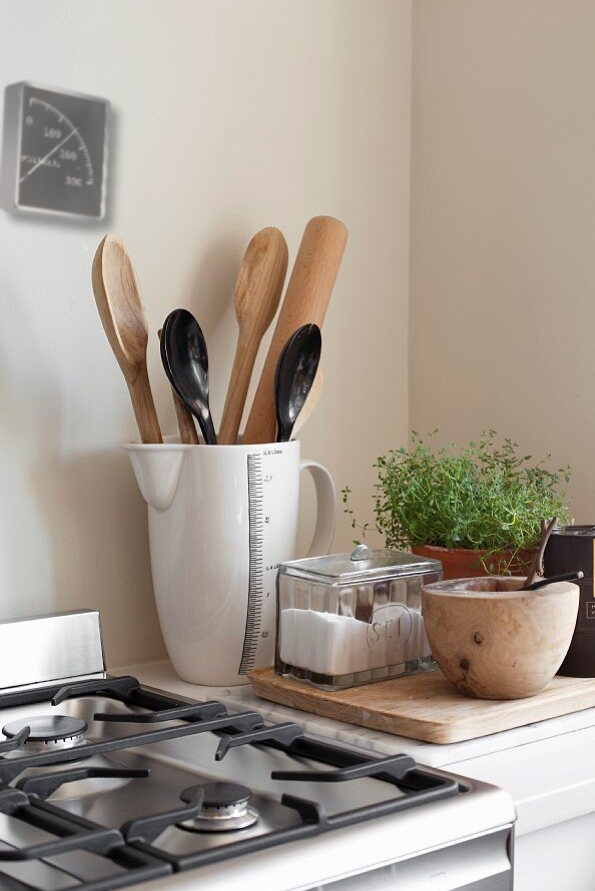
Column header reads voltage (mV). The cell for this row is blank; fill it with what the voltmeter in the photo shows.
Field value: 150 mV
